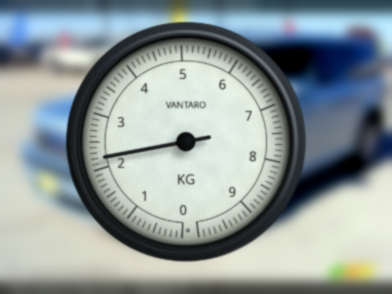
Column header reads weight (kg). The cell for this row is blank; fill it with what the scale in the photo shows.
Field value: 2.2 kg
